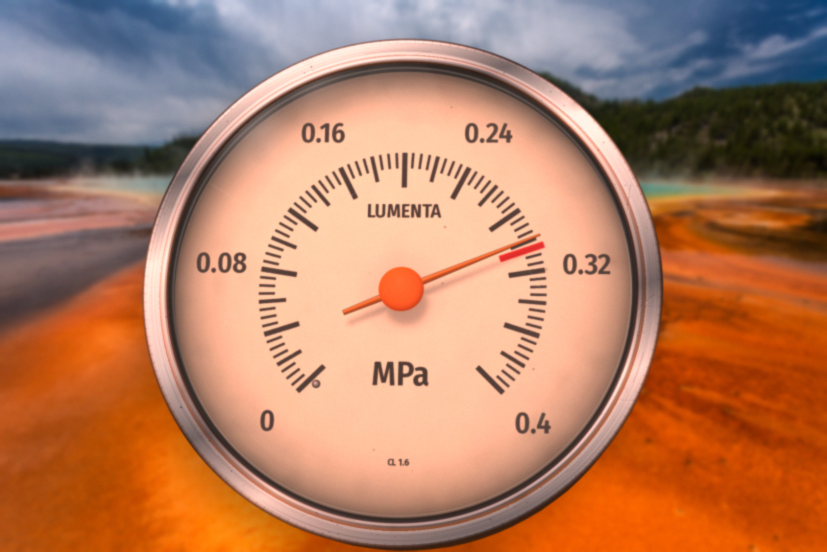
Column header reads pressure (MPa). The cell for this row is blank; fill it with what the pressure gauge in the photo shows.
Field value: 0.3 MPa
